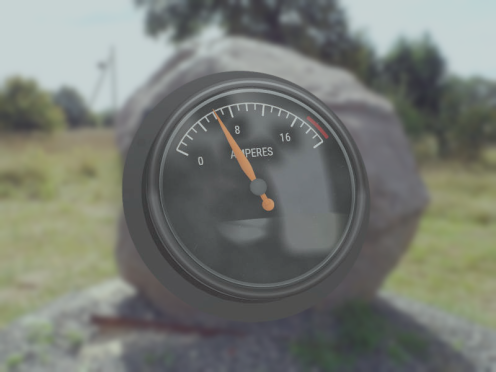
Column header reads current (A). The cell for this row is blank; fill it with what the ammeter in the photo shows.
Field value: 6 A
